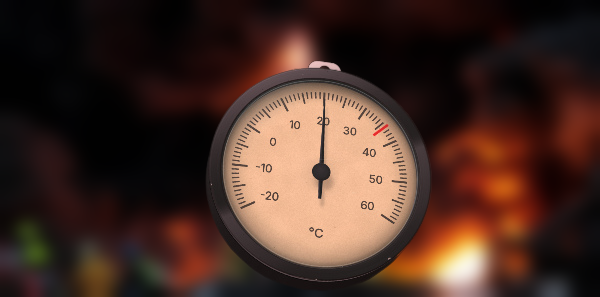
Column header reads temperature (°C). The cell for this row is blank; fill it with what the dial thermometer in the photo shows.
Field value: 20 °C
